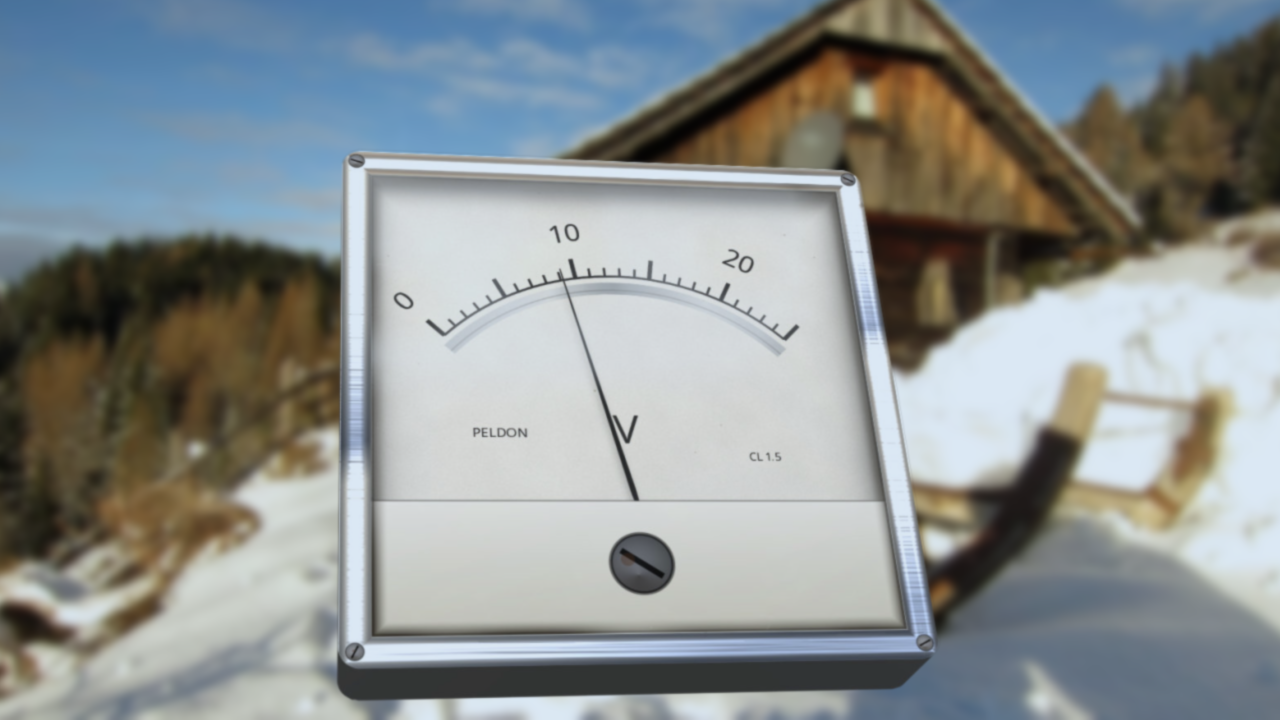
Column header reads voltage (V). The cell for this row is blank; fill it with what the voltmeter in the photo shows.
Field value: 9 V
